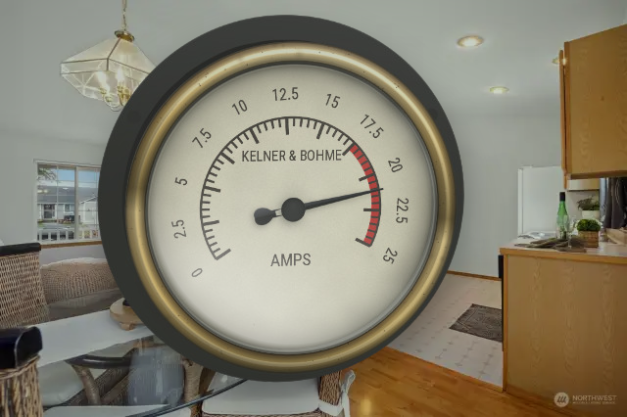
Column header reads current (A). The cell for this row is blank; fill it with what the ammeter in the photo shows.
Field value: 21 A
